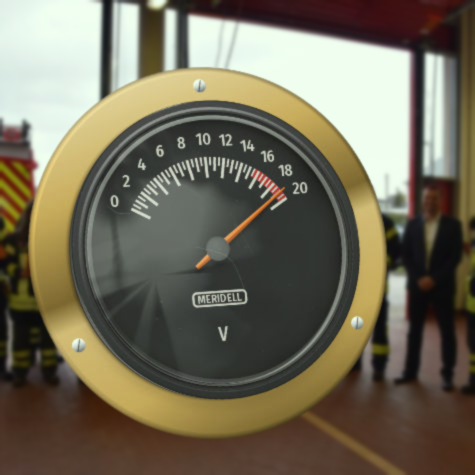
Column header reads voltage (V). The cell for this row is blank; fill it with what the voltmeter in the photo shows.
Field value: 19 V
